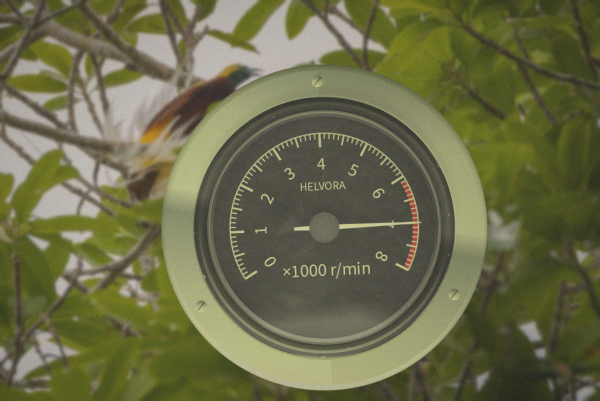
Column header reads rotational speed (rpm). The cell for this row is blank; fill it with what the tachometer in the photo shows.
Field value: 7000 rpm
